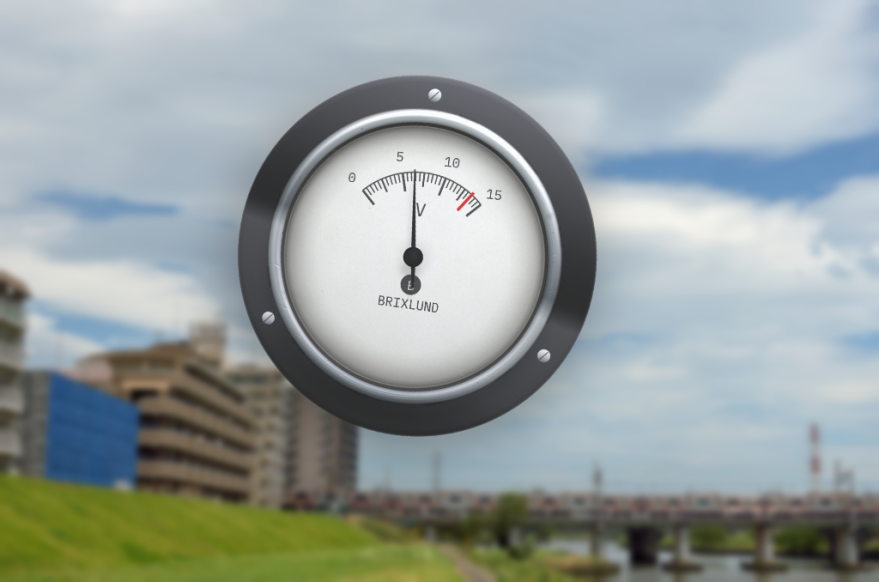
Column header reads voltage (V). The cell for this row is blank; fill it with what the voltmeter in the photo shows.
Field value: 6.5 V
